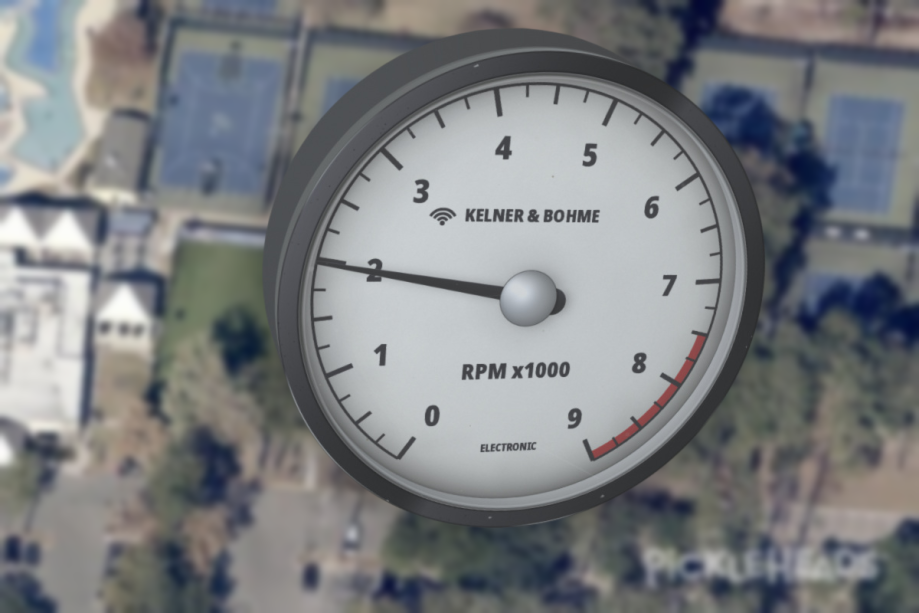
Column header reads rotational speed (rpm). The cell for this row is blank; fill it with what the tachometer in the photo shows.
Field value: 2000 rpm
